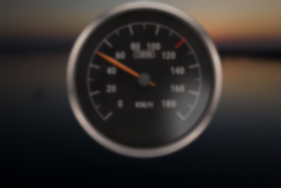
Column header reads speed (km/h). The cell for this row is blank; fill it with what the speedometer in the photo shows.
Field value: 50 km/h
